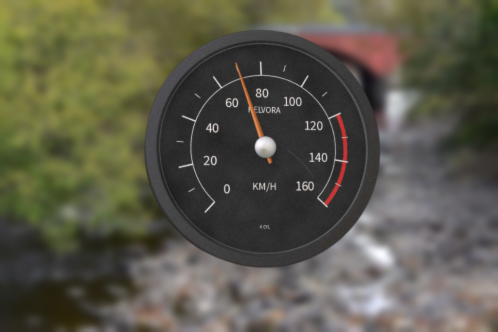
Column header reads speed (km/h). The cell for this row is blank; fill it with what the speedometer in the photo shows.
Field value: 70 km/h
